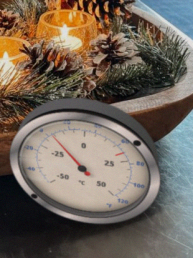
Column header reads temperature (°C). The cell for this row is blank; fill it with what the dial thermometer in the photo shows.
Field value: -15 °C
